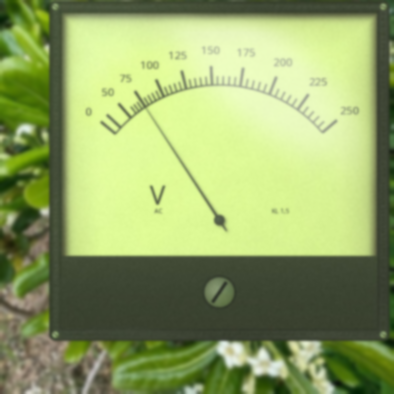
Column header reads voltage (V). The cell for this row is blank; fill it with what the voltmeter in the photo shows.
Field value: 75 V
